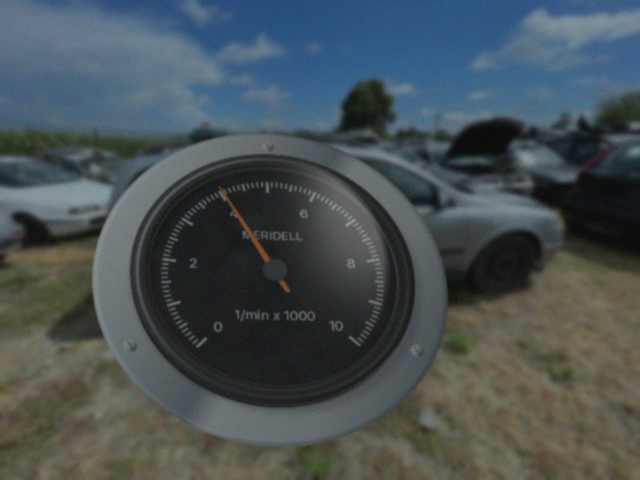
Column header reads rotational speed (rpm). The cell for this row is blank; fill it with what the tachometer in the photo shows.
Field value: 4000 rpm
